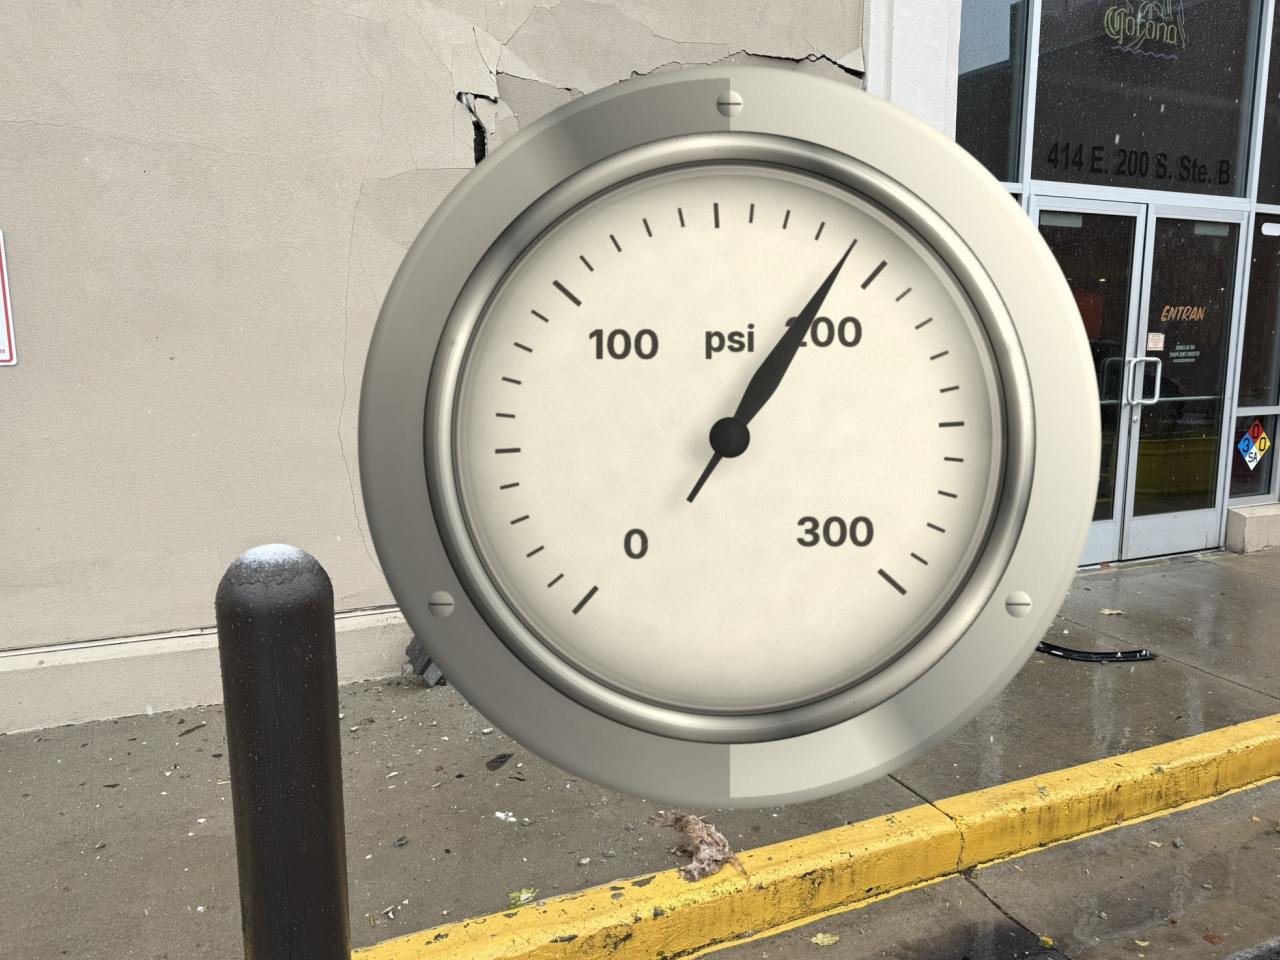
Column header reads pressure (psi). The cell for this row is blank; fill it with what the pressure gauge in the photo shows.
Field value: 190 psi
